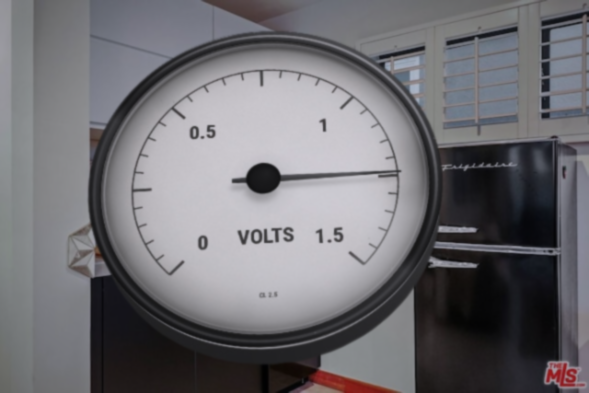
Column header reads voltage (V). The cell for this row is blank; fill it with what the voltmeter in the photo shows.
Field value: 1.25 V
